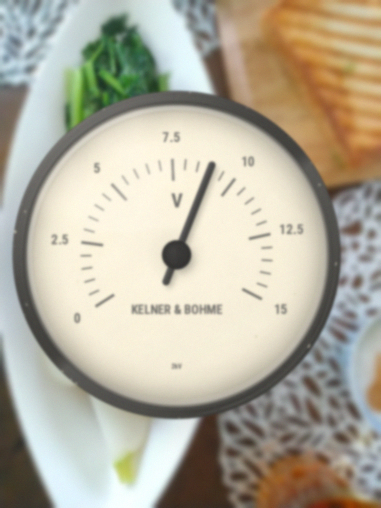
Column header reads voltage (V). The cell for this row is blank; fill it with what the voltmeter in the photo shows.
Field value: 9 V
